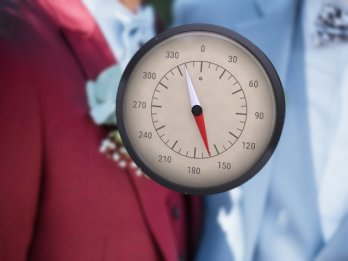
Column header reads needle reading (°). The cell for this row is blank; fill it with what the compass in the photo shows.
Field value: 160 °
